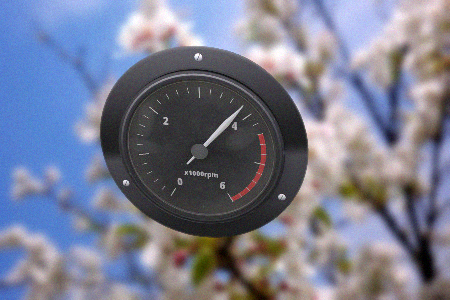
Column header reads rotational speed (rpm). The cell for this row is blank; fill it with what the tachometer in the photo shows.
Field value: 3800 rpm
